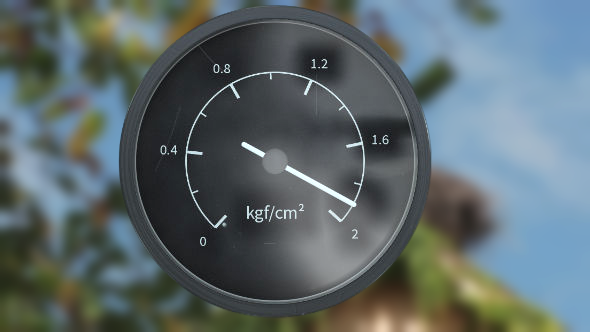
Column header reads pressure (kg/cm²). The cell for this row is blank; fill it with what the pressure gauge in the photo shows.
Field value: 1.9 kg/cm²
